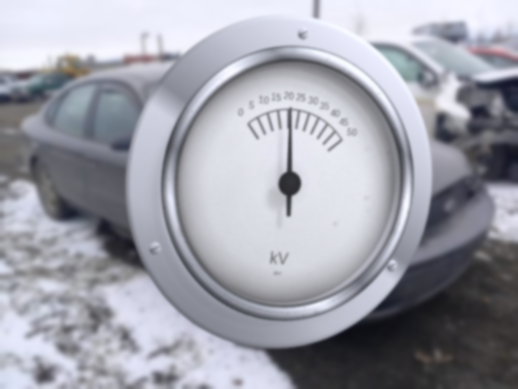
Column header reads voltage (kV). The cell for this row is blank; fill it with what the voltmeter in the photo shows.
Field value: 20 kV
